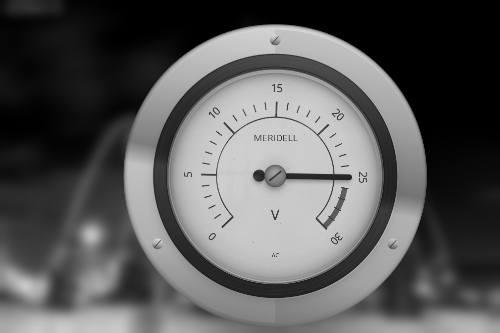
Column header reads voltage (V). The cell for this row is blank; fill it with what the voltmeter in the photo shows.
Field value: 25 V
